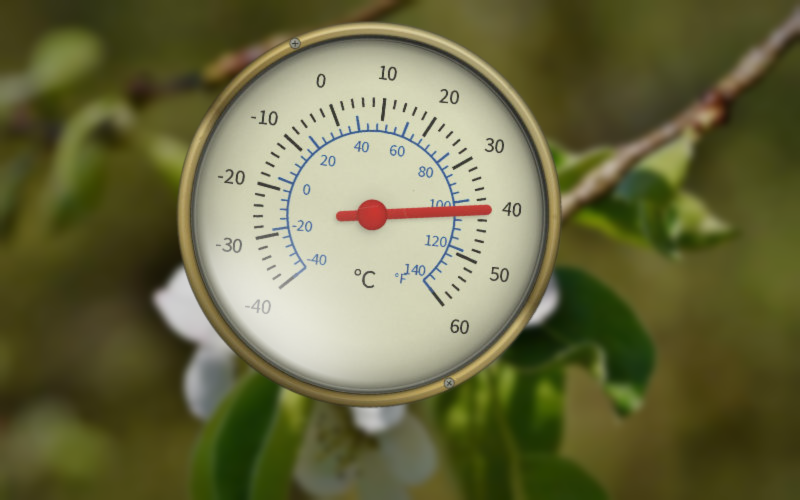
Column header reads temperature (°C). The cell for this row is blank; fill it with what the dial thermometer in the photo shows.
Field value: 40 °C
